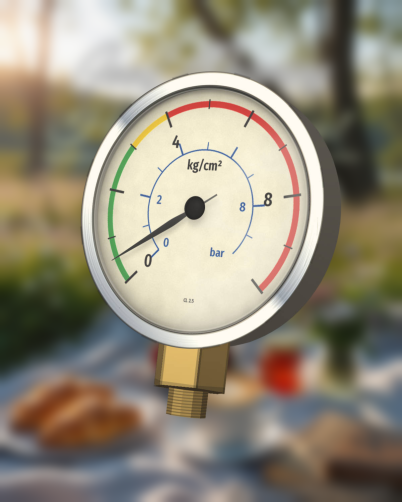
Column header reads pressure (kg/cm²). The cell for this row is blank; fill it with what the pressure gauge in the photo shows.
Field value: 0.5 kg/cm²
